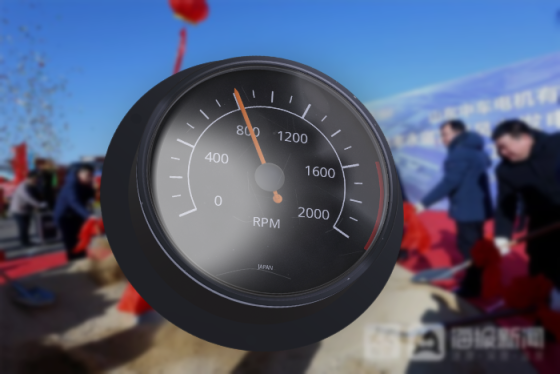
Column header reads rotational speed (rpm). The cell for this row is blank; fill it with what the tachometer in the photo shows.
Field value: 800 rpm
